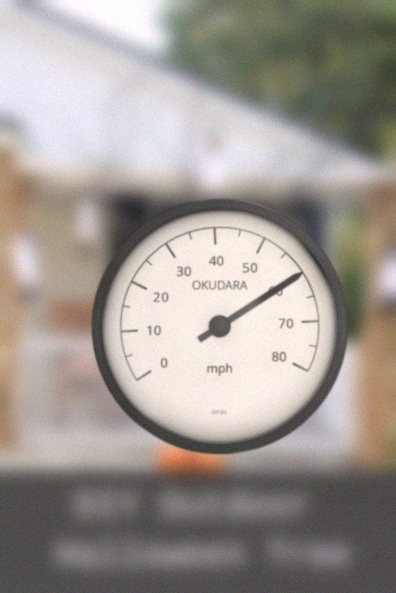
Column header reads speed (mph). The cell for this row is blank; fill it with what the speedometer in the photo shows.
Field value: 60 mph
